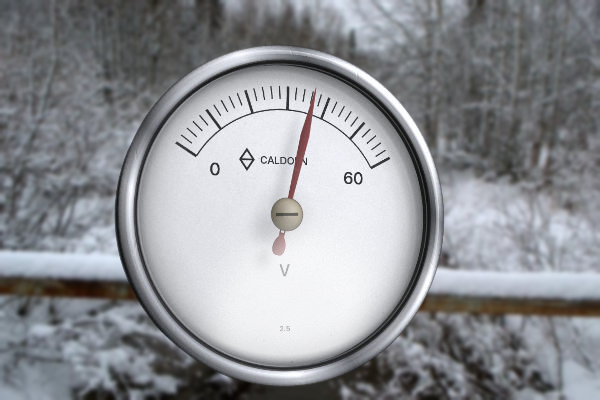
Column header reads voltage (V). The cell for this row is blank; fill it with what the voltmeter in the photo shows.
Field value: 36 V
